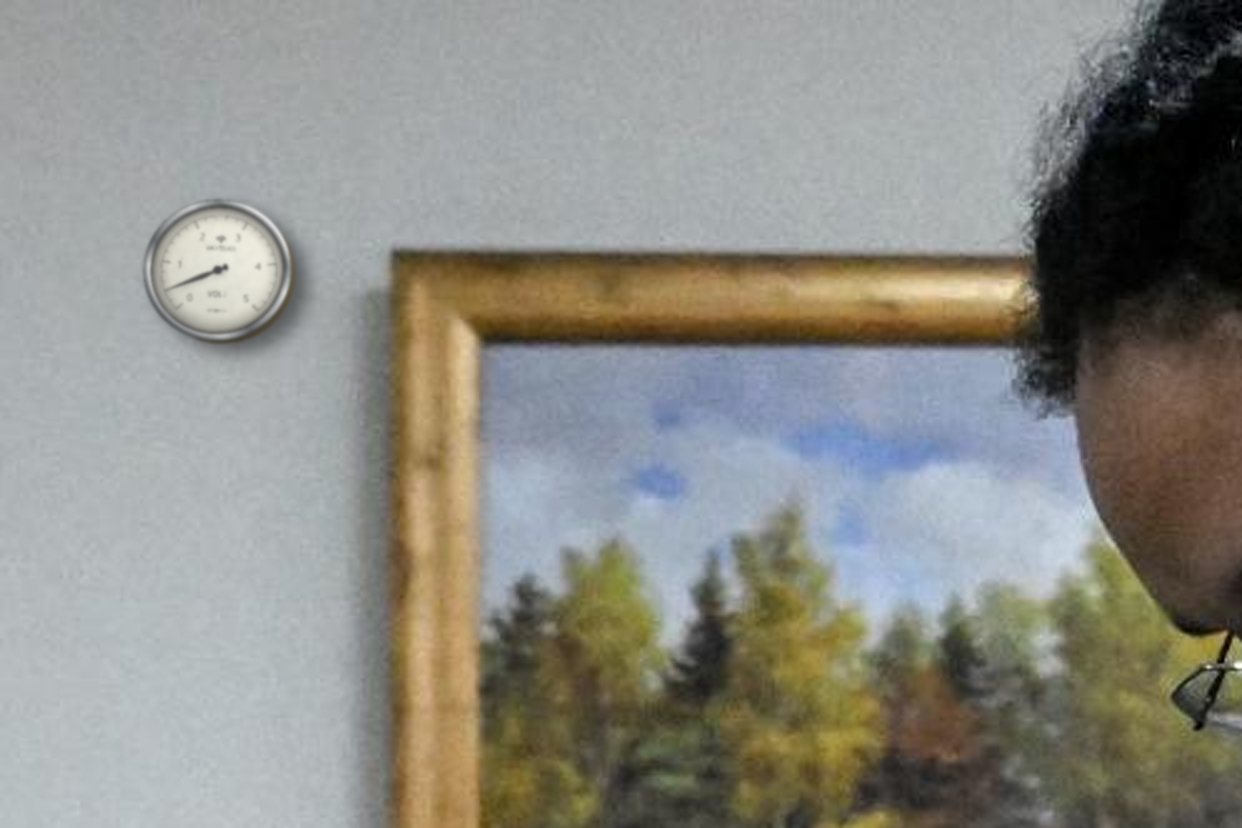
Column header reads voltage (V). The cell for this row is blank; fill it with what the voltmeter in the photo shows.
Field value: 0.4 V
